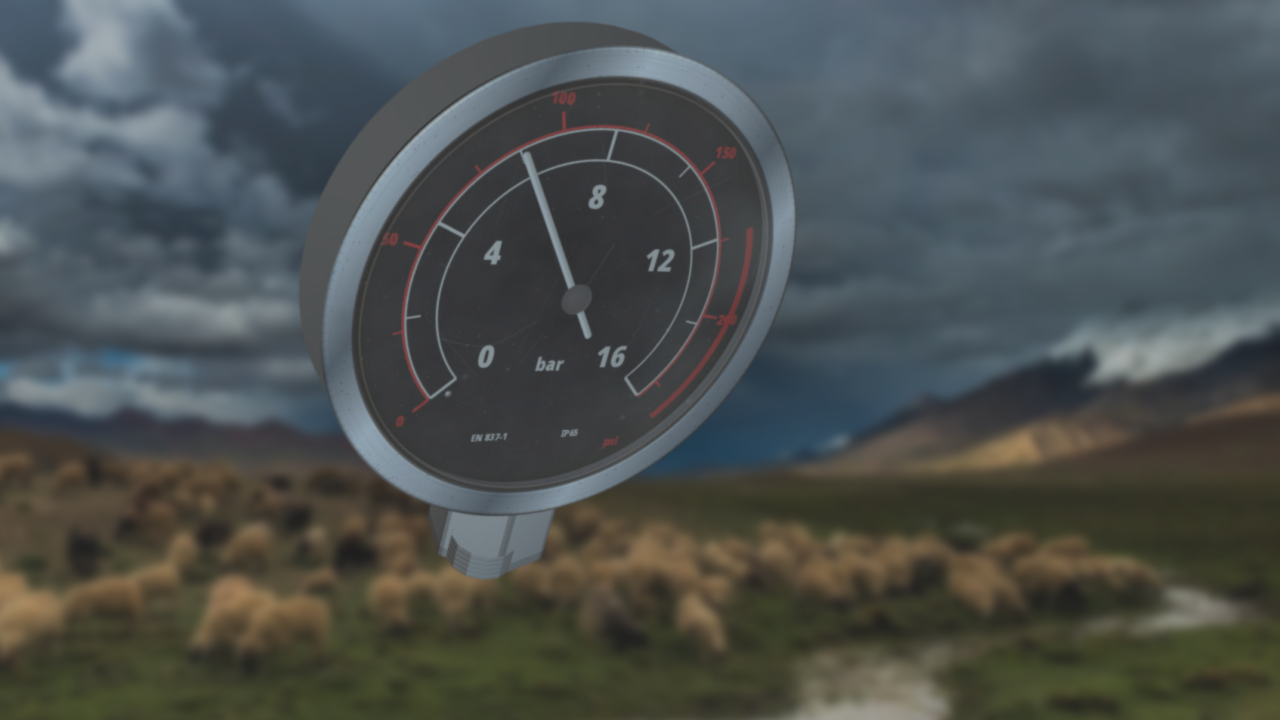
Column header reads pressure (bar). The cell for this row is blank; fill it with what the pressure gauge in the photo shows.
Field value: 6 bar
